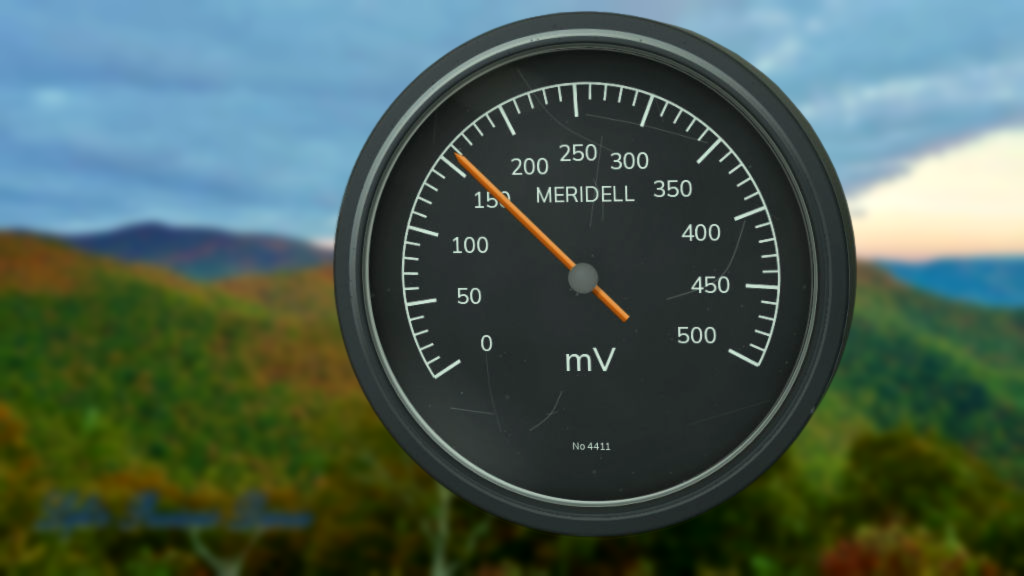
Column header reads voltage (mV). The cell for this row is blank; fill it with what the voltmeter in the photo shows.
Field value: 160 mV
